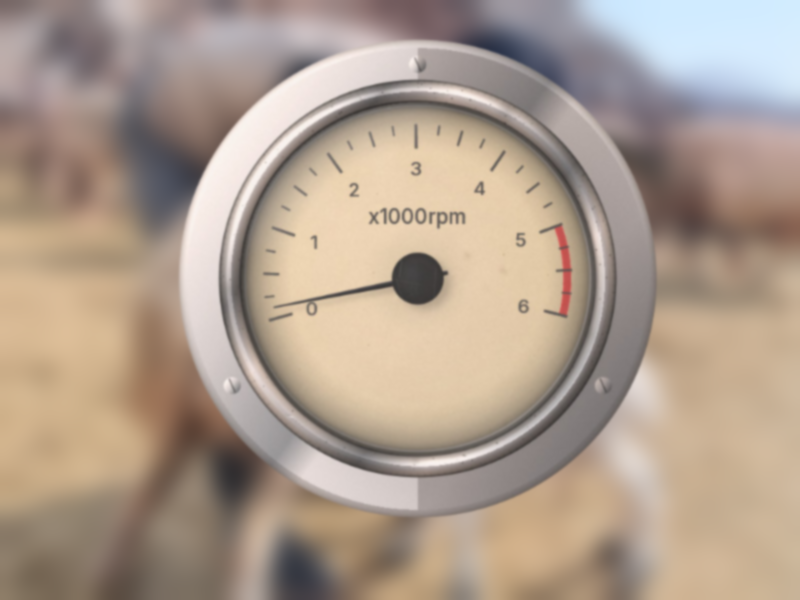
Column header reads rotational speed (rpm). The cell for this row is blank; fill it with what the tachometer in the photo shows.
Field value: 125 rpm
